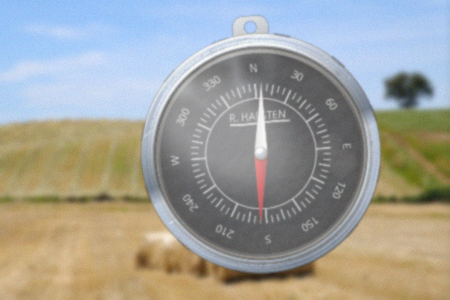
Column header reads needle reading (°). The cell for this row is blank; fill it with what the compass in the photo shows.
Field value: 185 °
